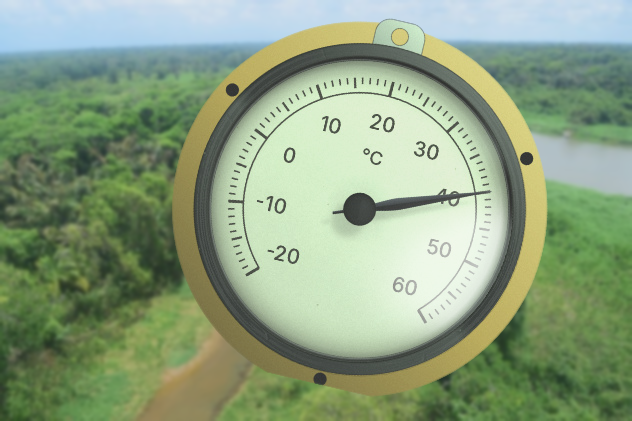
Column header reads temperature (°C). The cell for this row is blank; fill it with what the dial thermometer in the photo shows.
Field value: 40 °C
